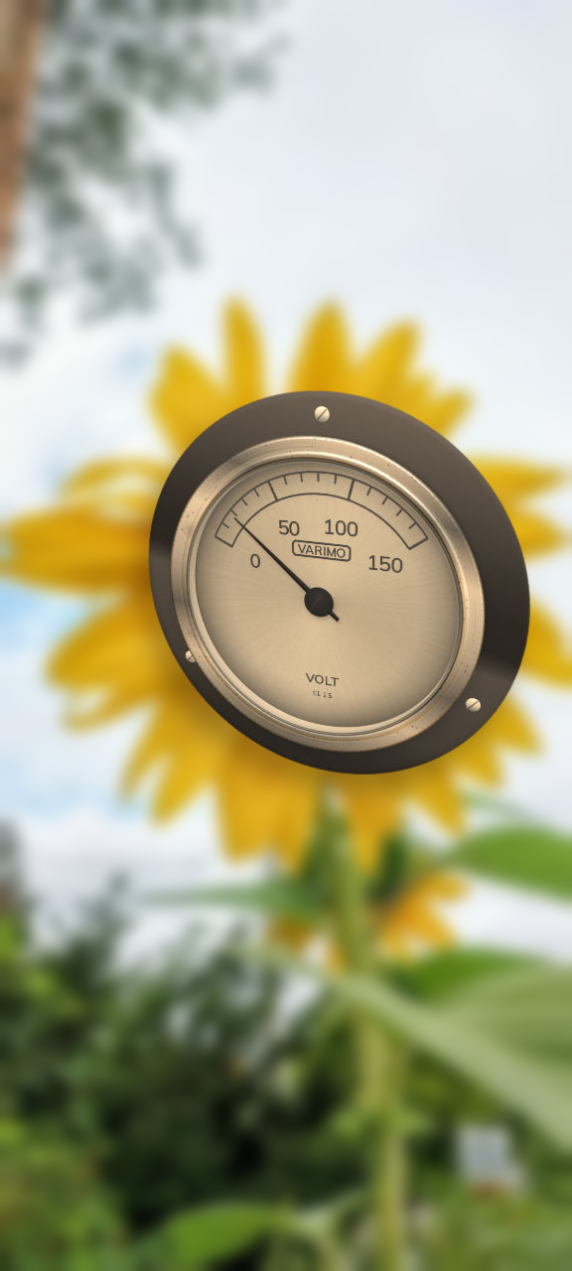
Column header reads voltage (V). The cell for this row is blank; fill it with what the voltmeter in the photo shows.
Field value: 20 V
